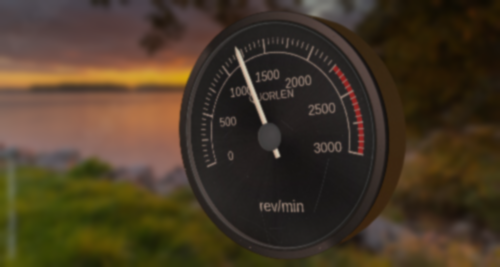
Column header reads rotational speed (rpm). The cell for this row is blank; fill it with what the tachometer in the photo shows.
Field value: 1250 rpm
